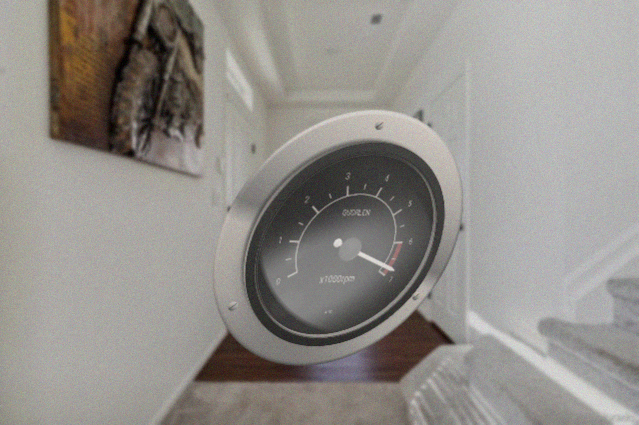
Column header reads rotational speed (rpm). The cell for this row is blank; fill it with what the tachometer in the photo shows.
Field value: 6750 rpm
